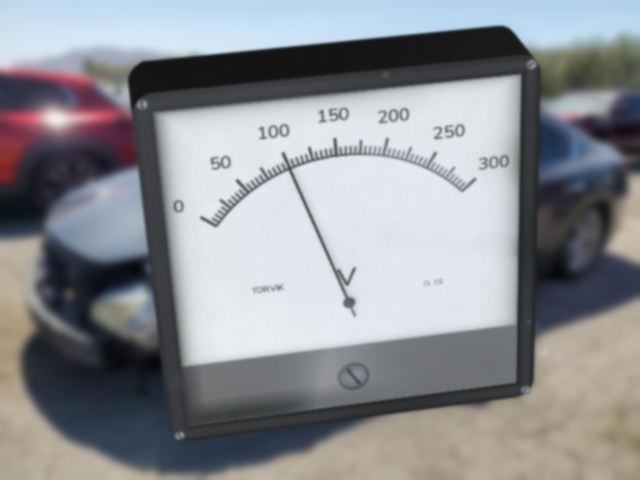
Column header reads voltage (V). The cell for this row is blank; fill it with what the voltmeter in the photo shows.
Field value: 100 V
